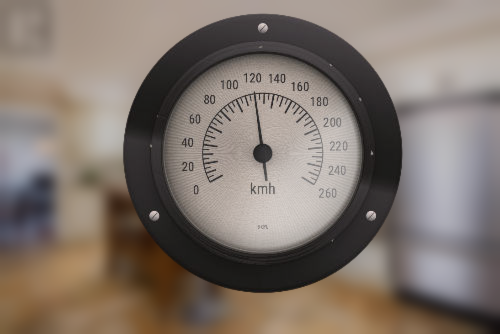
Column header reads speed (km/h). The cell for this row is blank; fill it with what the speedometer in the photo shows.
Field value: 120 km/h
